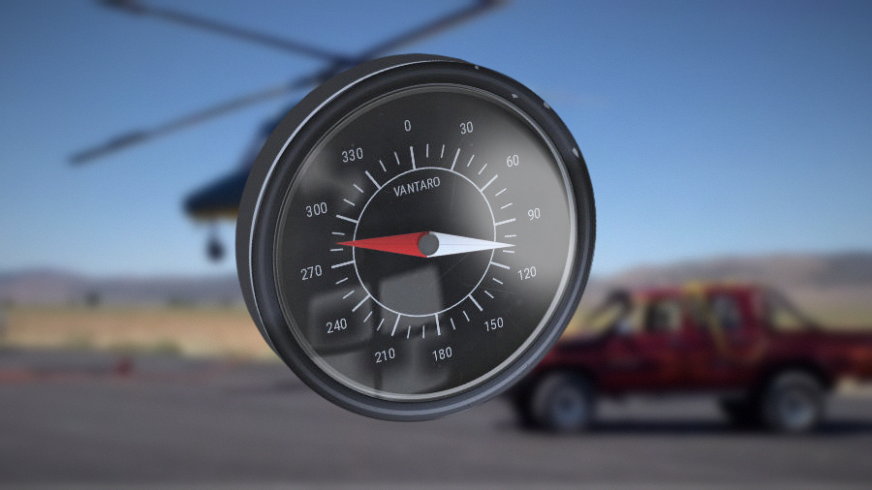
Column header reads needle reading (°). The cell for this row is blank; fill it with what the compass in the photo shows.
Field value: 285 °
